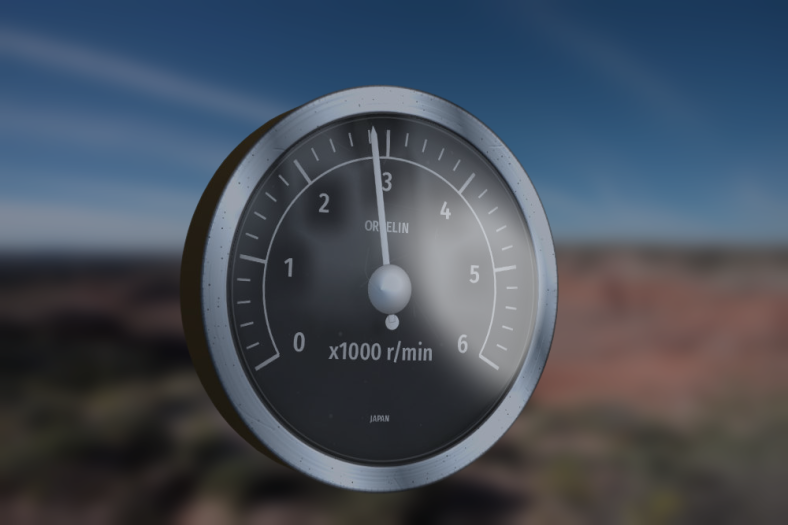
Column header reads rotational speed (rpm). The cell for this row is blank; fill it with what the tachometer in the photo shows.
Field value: 2800 rpm
